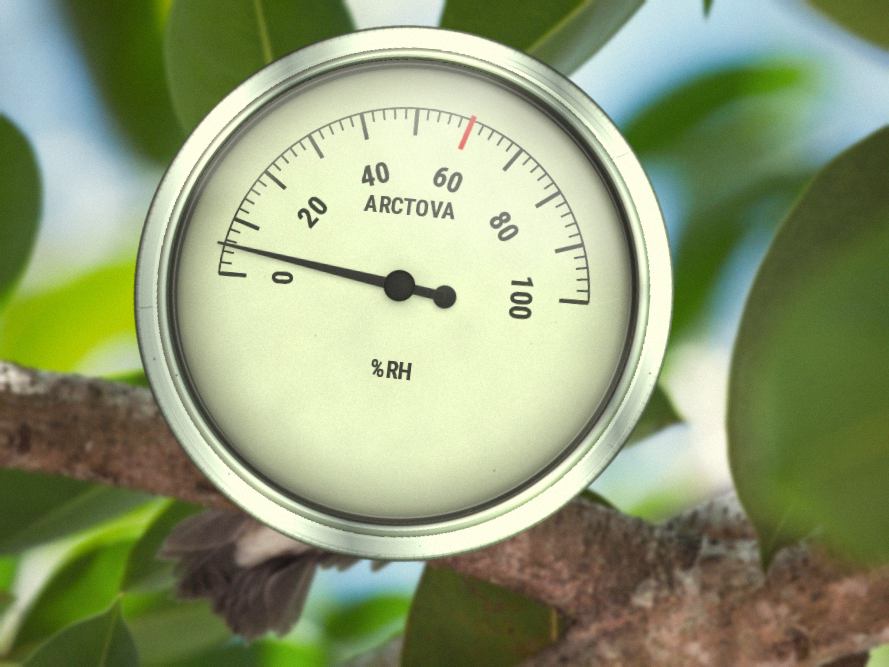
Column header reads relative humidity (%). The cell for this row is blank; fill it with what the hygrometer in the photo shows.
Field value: 5 %
